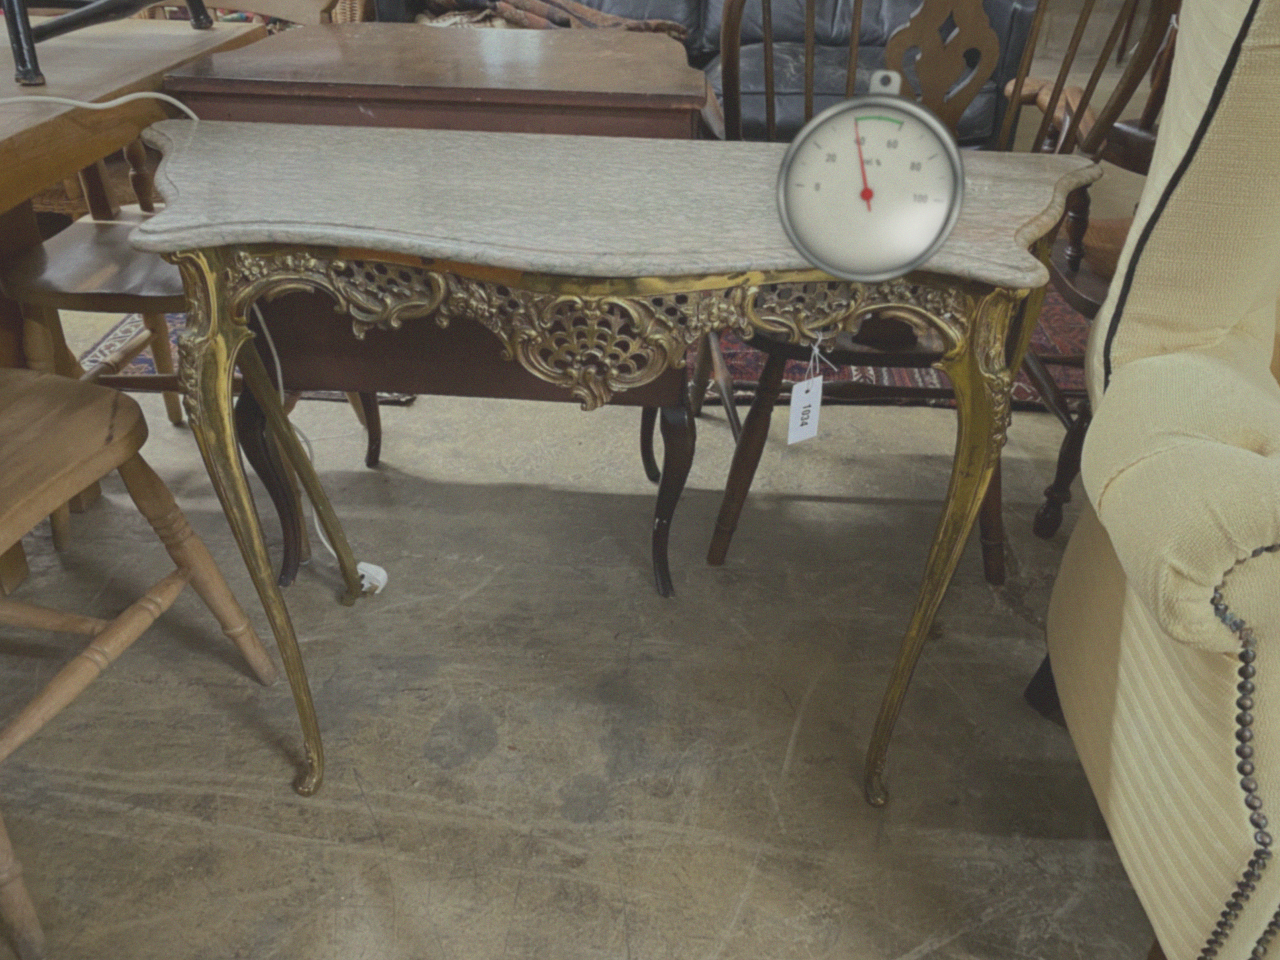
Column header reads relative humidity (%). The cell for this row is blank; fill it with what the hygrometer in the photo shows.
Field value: 40 %
